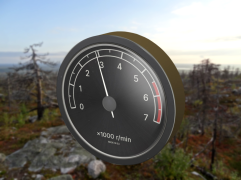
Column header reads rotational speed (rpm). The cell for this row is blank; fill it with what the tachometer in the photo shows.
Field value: 3000 rpm
